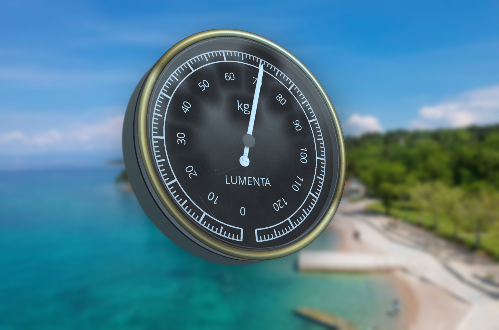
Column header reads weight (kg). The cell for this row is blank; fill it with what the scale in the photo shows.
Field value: 70 kg
